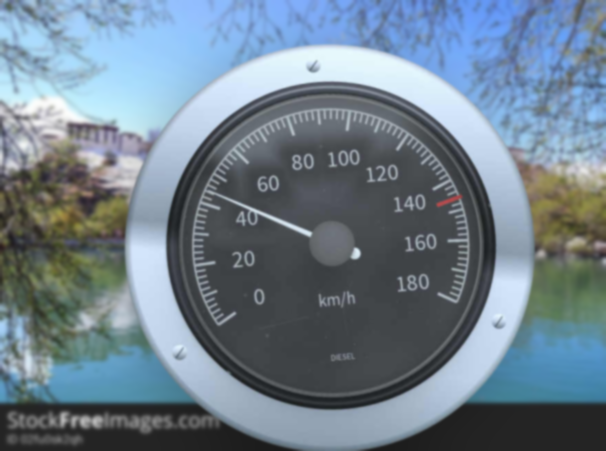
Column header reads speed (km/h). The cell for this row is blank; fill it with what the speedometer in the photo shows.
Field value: 44 km/h
